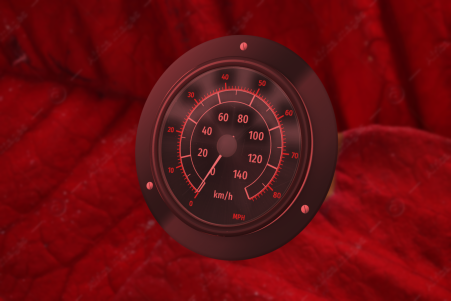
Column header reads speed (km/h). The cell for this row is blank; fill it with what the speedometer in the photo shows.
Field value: 0 km/h
